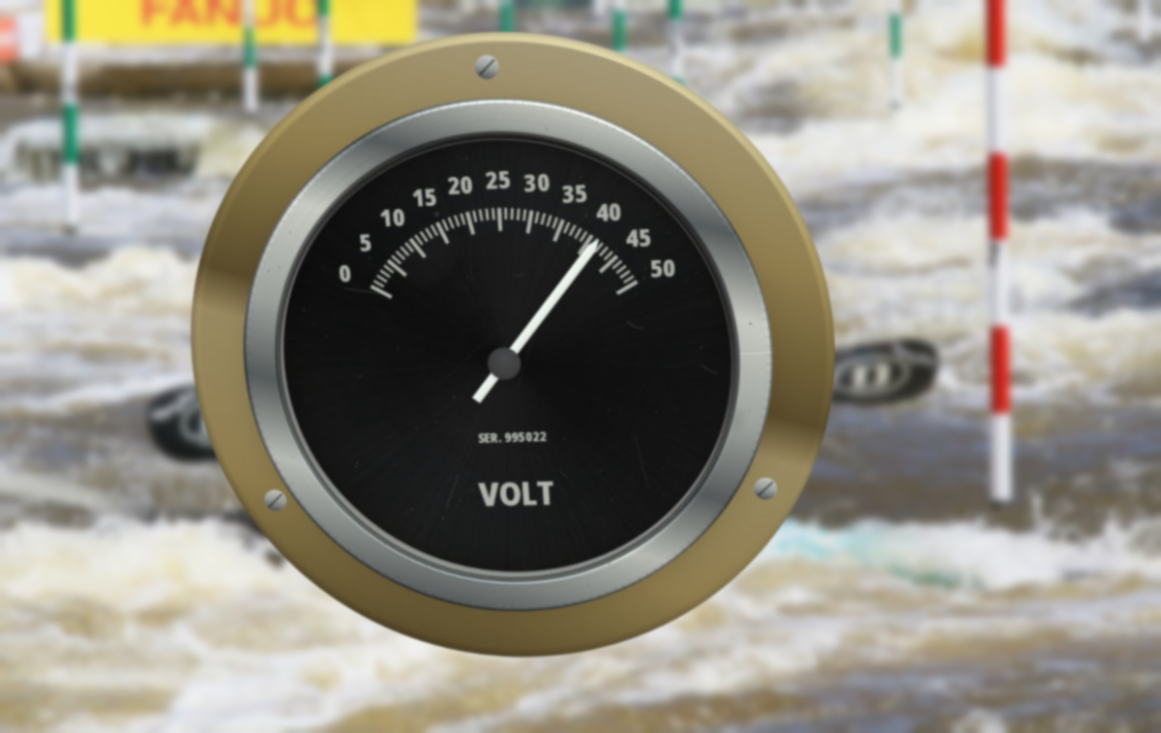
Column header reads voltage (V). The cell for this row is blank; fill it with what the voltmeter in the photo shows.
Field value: 41 V
